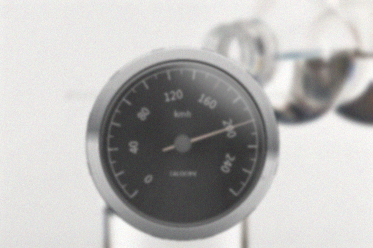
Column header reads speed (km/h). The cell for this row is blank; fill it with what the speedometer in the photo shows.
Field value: 200 km/h
